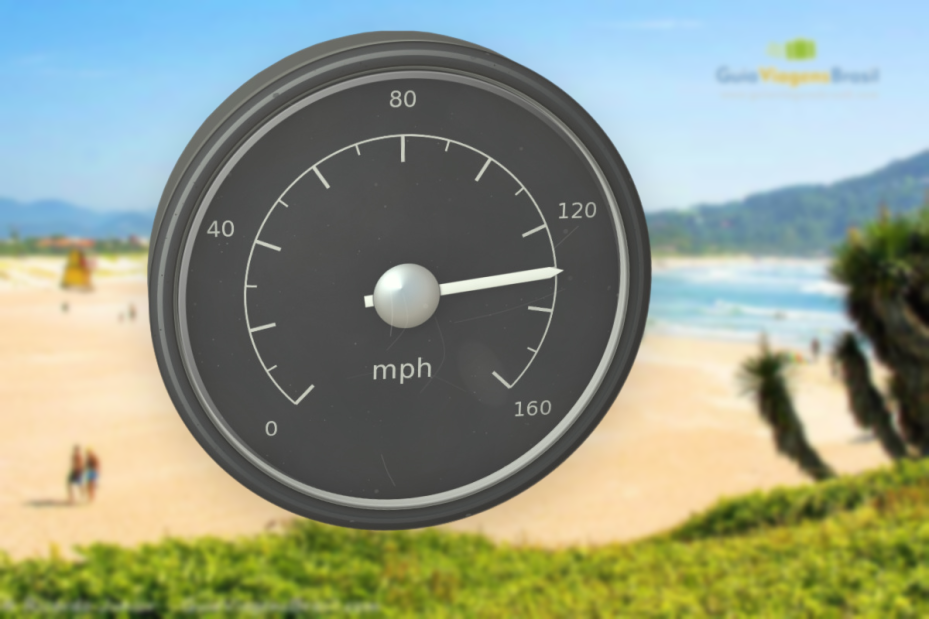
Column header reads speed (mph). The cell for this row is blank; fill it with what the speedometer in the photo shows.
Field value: 130 mph
